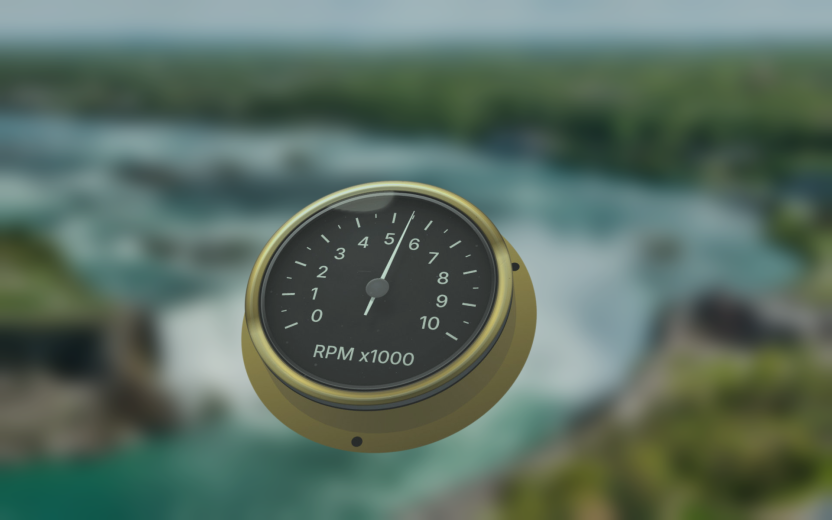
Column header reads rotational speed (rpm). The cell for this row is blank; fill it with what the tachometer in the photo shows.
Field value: 5500 rpm
